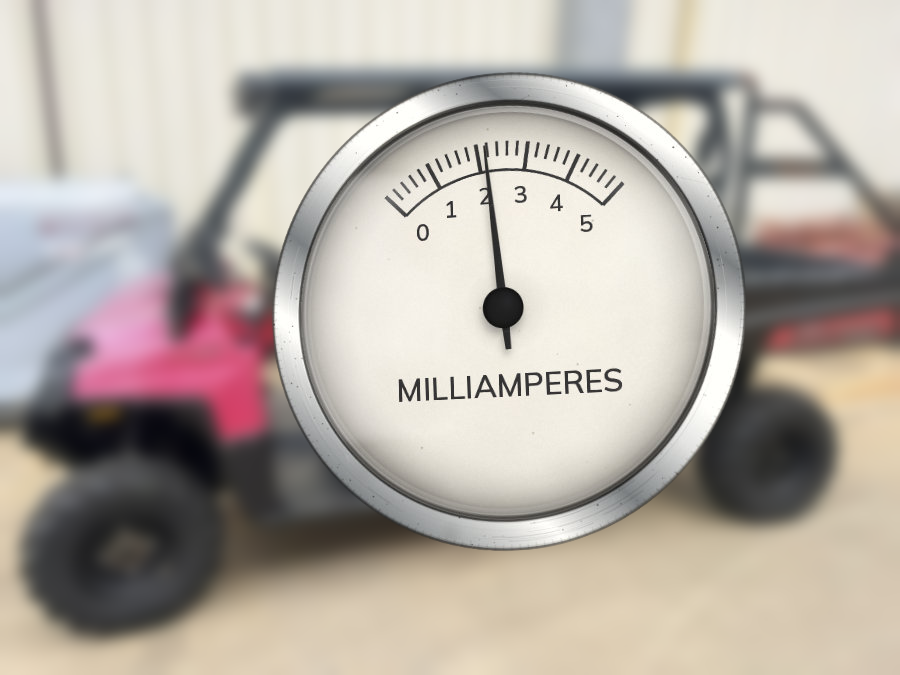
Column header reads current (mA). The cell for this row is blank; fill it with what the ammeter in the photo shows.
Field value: 2.2 mA
